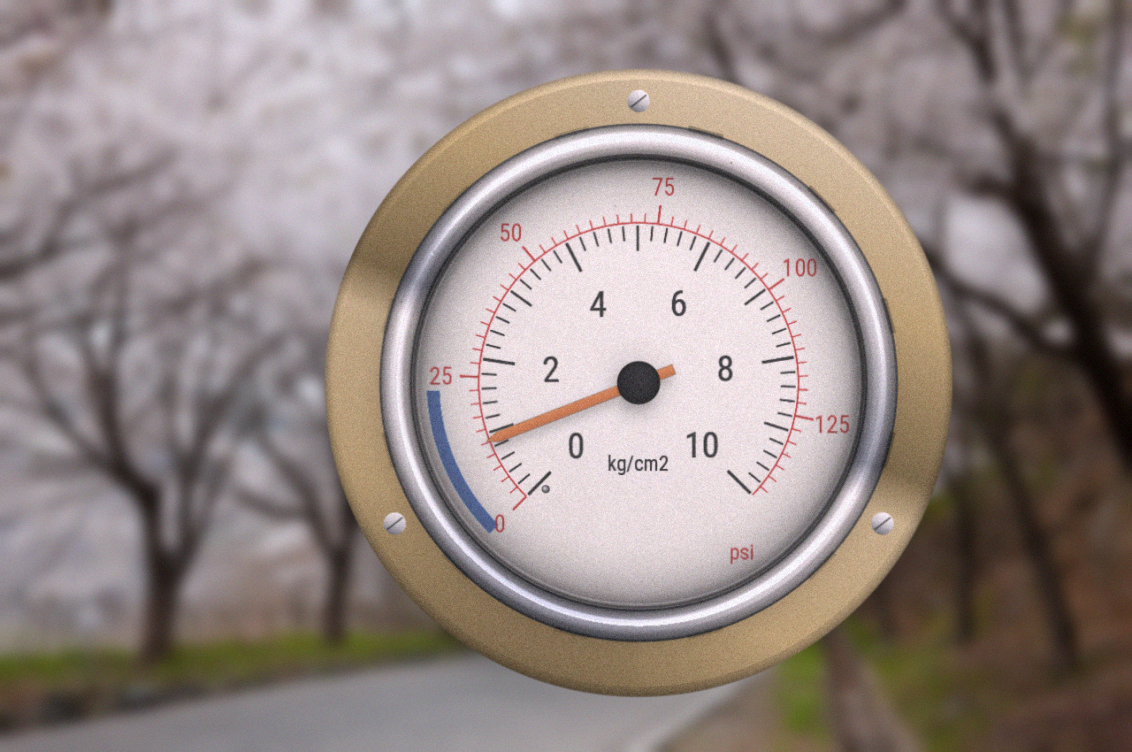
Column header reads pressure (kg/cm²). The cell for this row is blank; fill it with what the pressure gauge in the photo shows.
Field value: 0.9 kg/cm²
